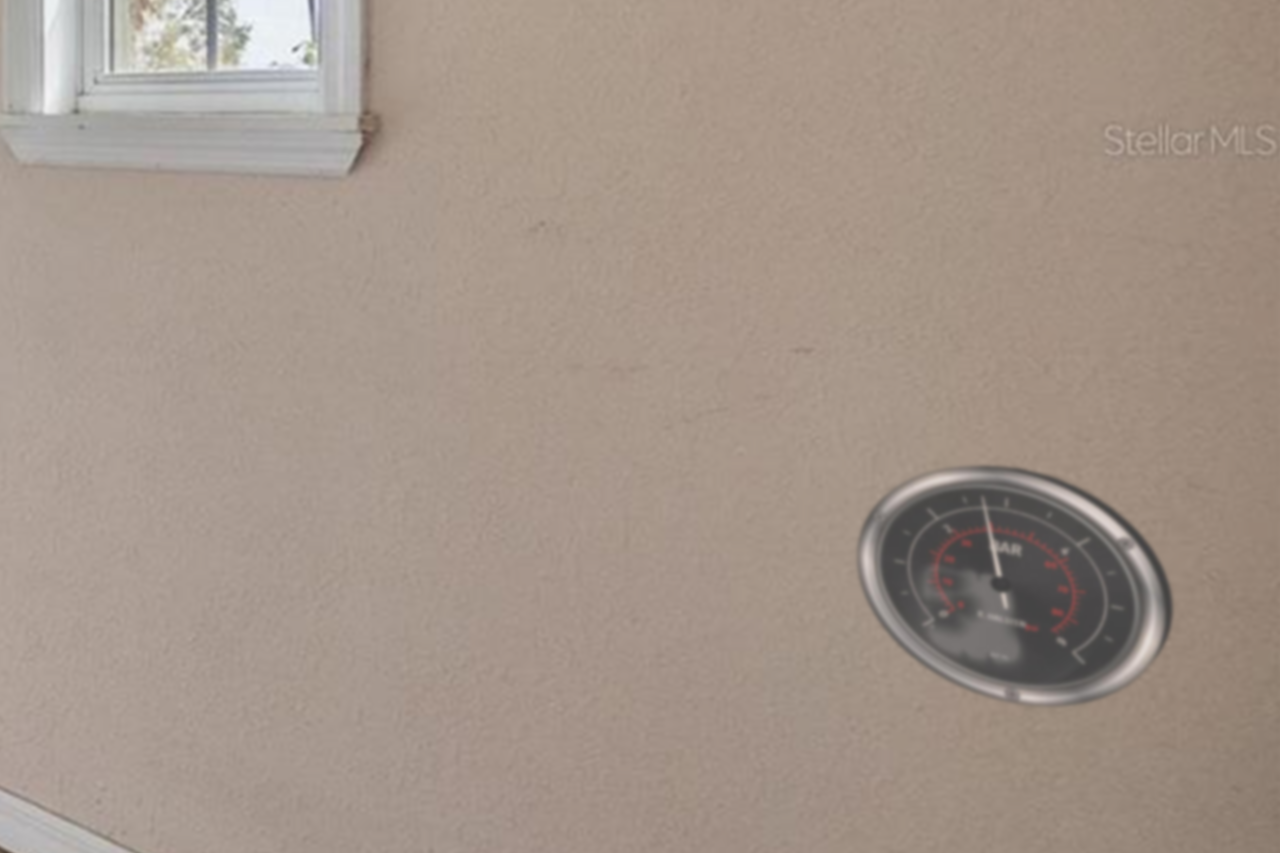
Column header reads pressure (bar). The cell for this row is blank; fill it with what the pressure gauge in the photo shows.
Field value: 2.75 bar
